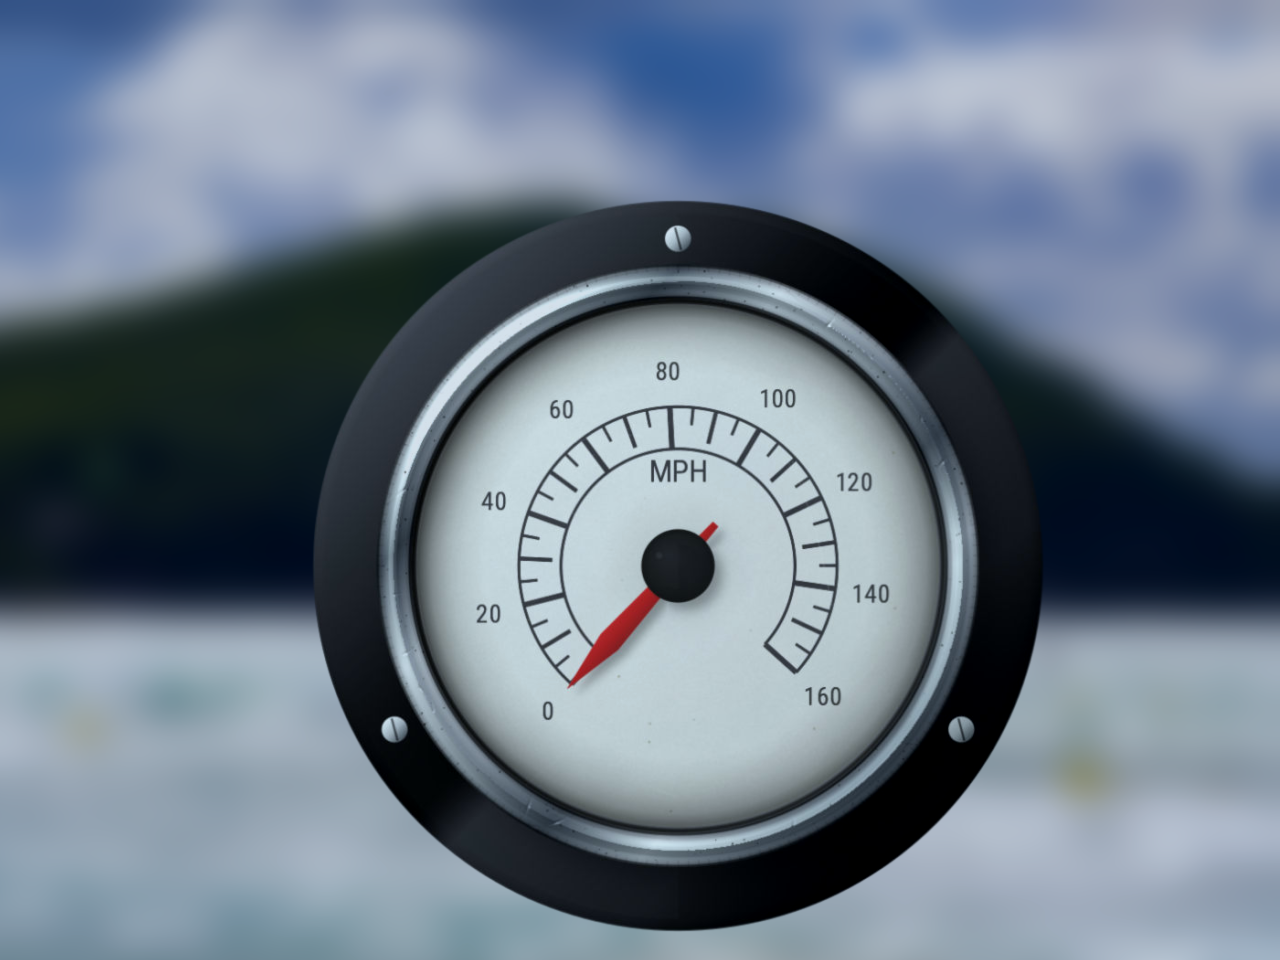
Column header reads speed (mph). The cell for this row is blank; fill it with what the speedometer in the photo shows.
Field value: 0 mph
